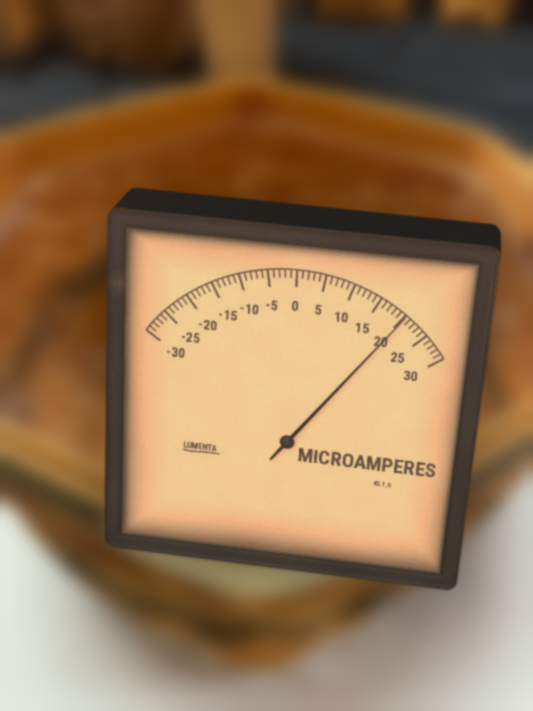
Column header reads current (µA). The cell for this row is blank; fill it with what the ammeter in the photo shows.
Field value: 20 µA
